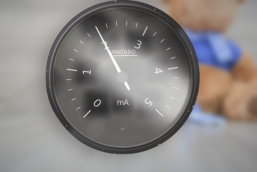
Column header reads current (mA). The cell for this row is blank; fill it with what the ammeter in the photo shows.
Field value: 2 mA
